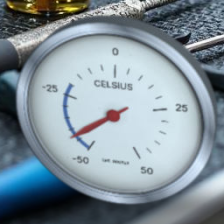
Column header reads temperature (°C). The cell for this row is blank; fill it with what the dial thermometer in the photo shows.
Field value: -42.5 °C
